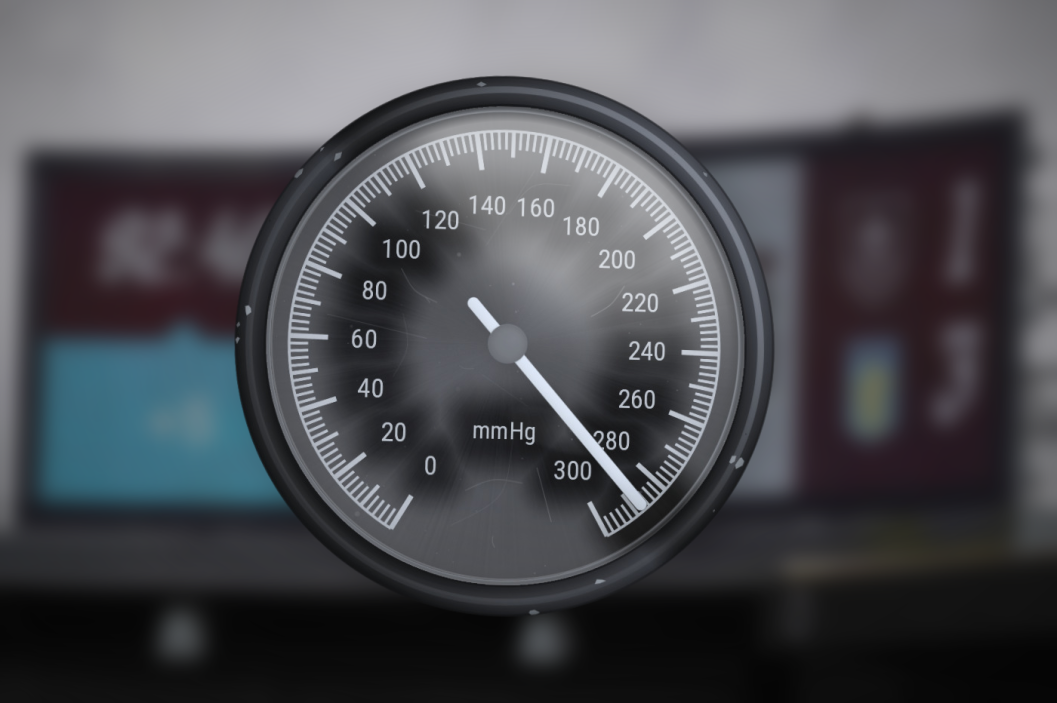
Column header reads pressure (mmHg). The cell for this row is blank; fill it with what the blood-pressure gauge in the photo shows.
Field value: 288 mmHg
